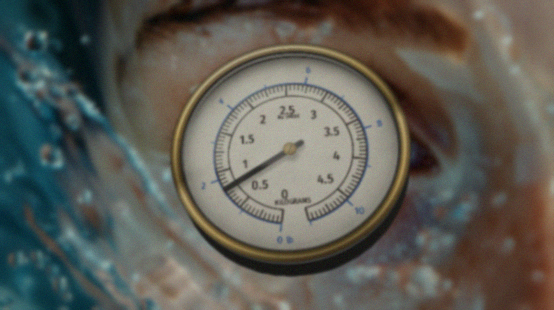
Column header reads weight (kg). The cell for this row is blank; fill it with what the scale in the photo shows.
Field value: 0.75 kg
